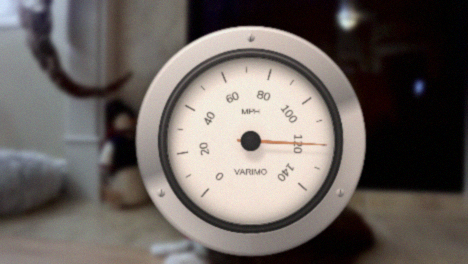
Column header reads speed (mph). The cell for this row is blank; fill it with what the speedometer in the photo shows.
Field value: 120 mph
